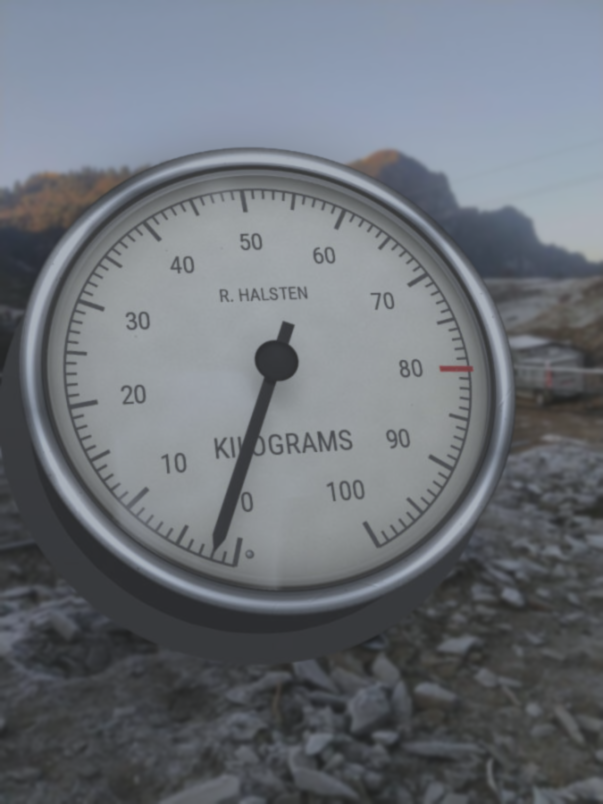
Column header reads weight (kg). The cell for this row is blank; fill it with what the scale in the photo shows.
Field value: 2 kg
